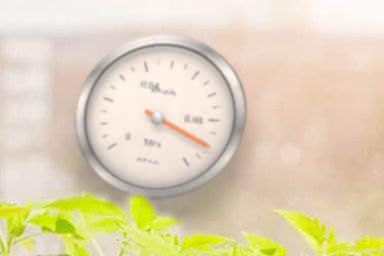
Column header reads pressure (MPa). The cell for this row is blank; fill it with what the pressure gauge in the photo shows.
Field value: 0.09 MPa
